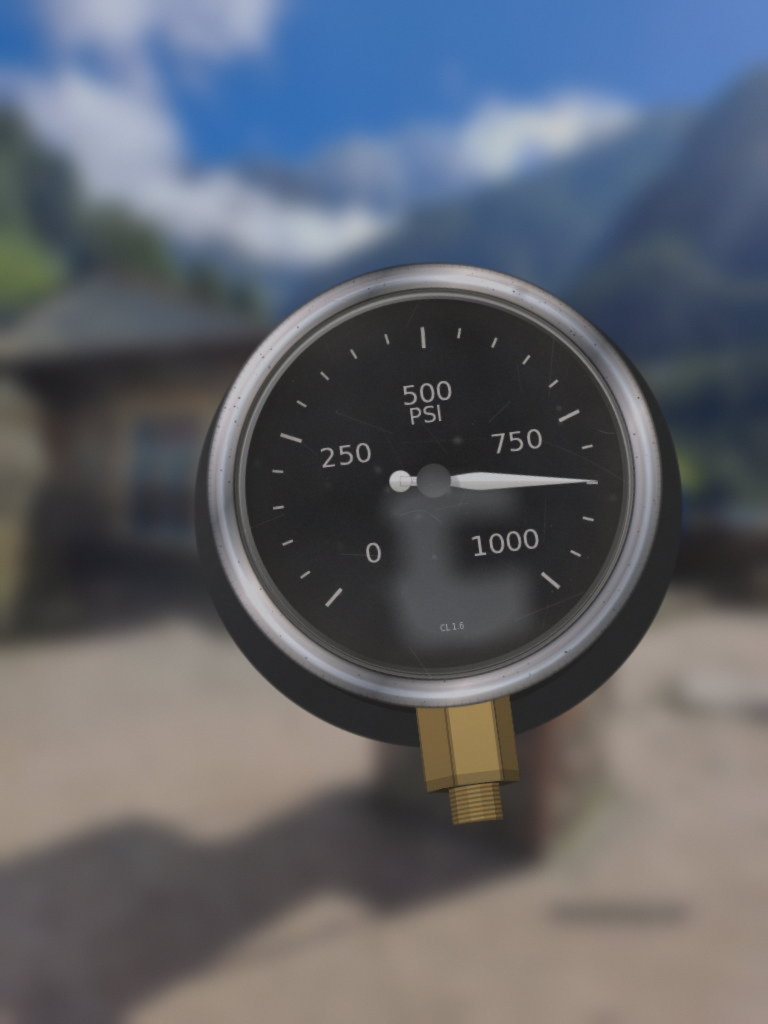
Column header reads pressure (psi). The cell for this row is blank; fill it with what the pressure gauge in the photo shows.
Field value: 850 psi
